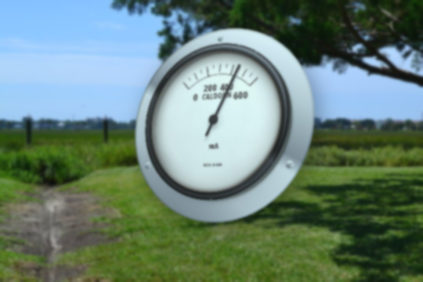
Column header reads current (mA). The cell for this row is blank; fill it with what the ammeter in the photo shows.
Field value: 450 mA
